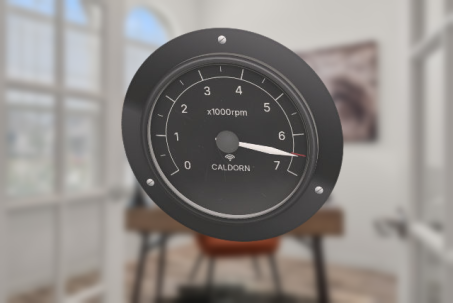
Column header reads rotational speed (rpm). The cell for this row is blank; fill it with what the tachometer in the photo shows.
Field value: 6500 rpm
